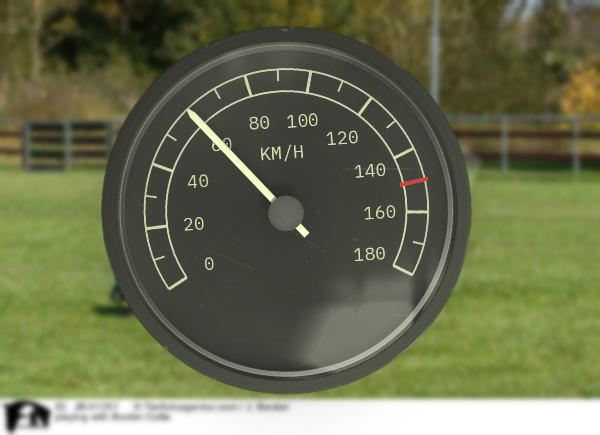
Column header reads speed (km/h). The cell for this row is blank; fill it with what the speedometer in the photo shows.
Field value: 60 km/h
